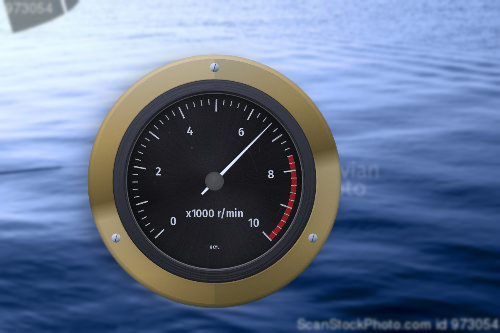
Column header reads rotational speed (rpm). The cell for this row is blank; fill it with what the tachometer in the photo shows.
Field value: 6600 rpm
